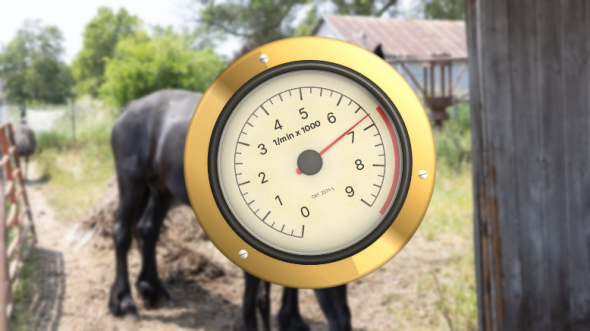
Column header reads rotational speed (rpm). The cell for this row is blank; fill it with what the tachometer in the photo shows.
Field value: 6750 rpm
